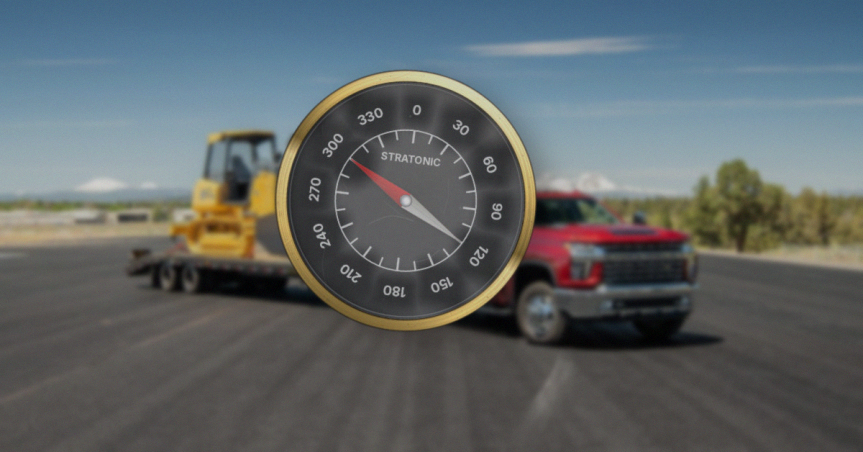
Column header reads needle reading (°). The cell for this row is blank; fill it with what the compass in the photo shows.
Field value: 300 °
